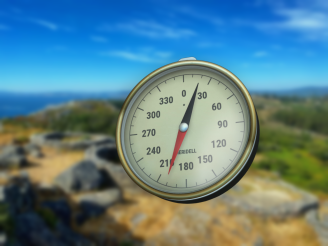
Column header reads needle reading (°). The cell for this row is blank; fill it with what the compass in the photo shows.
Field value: 200 °
